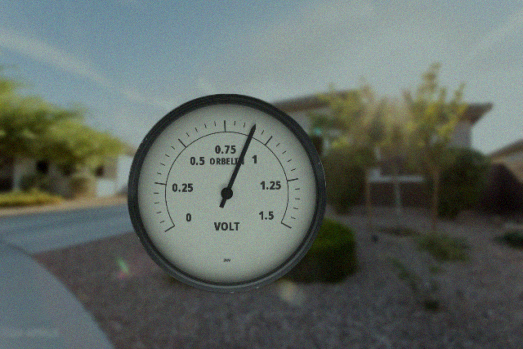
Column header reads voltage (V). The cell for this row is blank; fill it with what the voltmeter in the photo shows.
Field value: 0.9 V
